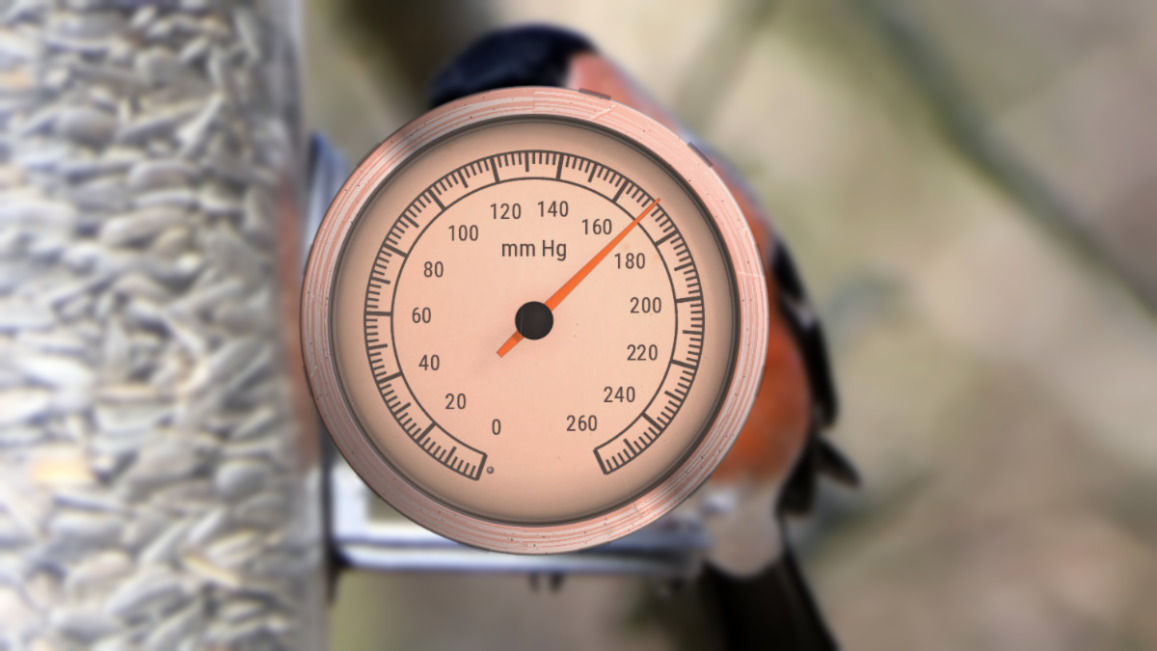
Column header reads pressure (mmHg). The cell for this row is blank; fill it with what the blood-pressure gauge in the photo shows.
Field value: 170 mmHg
